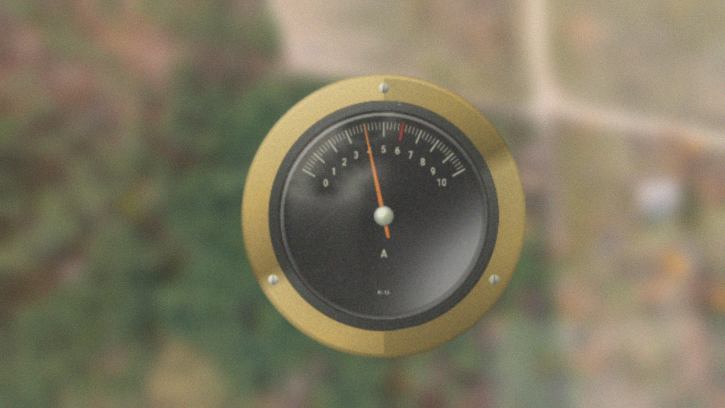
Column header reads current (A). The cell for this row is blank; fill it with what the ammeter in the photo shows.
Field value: 4 A
